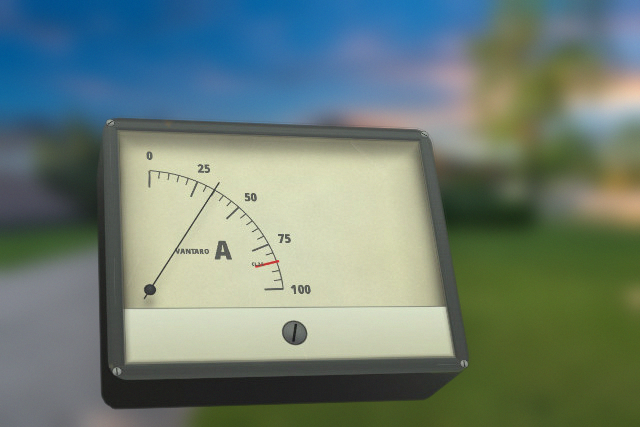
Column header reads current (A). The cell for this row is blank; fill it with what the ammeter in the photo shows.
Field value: 35 A
